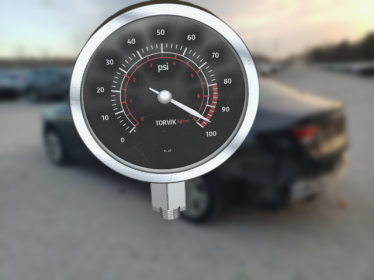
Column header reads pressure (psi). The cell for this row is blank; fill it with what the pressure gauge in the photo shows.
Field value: 96 psi
